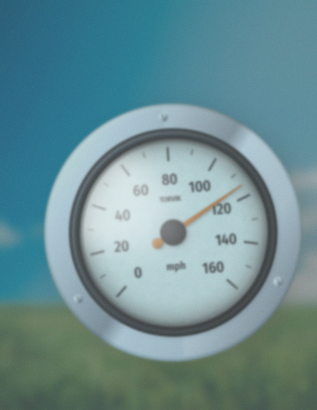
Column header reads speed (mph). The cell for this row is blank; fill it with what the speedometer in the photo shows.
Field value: 115 mph
